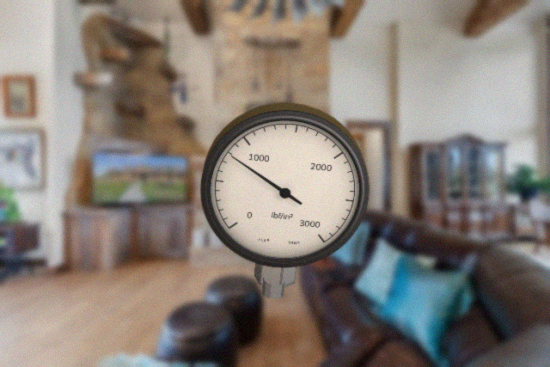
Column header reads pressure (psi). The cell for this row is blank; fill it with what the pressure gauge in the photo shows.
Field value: 800 psi
